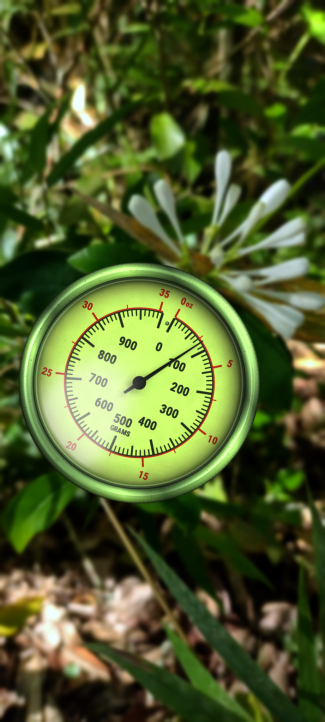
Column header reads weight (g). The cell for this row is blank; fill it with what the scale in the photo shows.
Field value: 80 g
